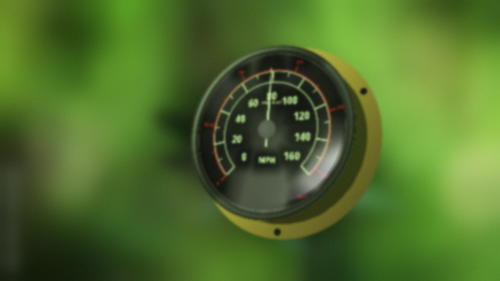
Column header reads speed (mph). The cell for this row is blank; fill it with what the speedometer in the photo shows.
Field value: 80 mph
